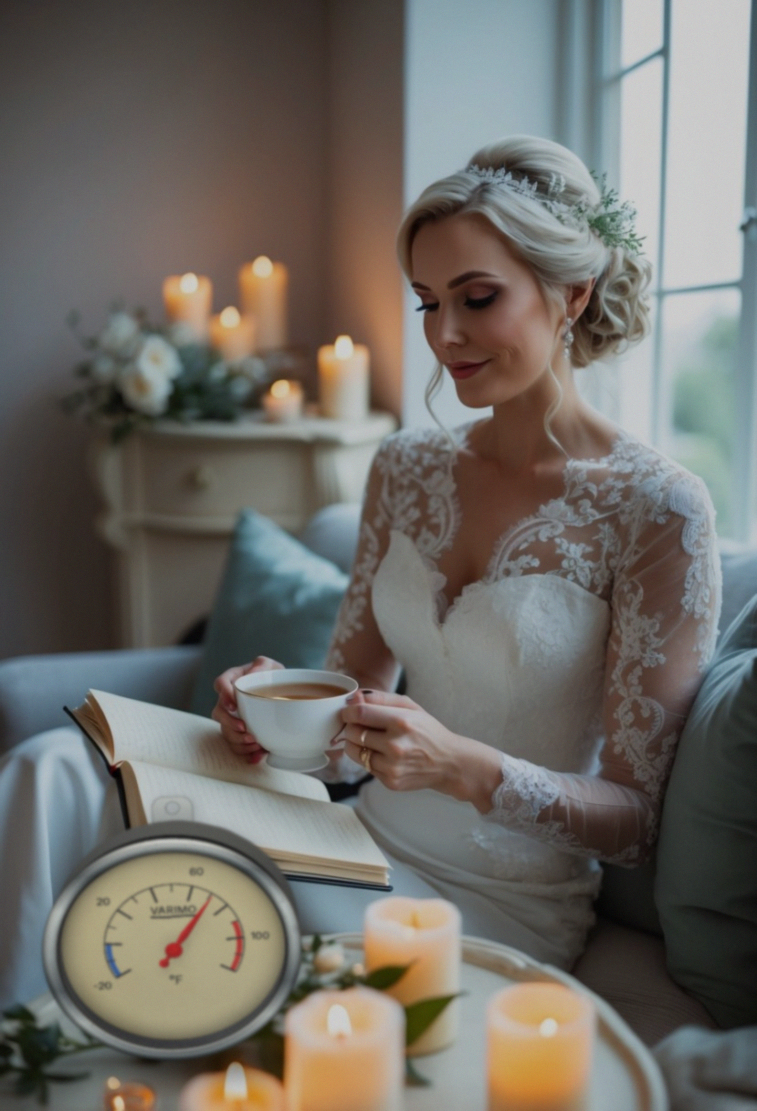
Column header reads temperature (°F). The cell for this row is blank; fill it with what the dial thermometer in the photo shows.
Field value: 70 °F
